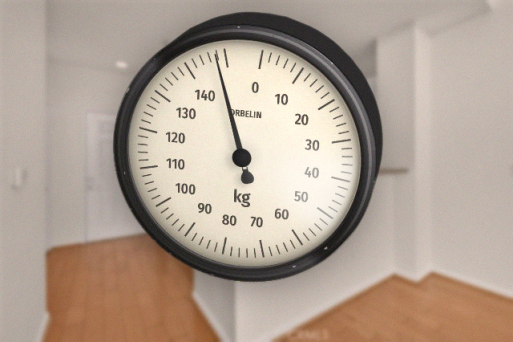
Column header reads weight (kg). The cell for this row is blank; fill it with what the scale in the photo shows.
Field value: 148 kg
